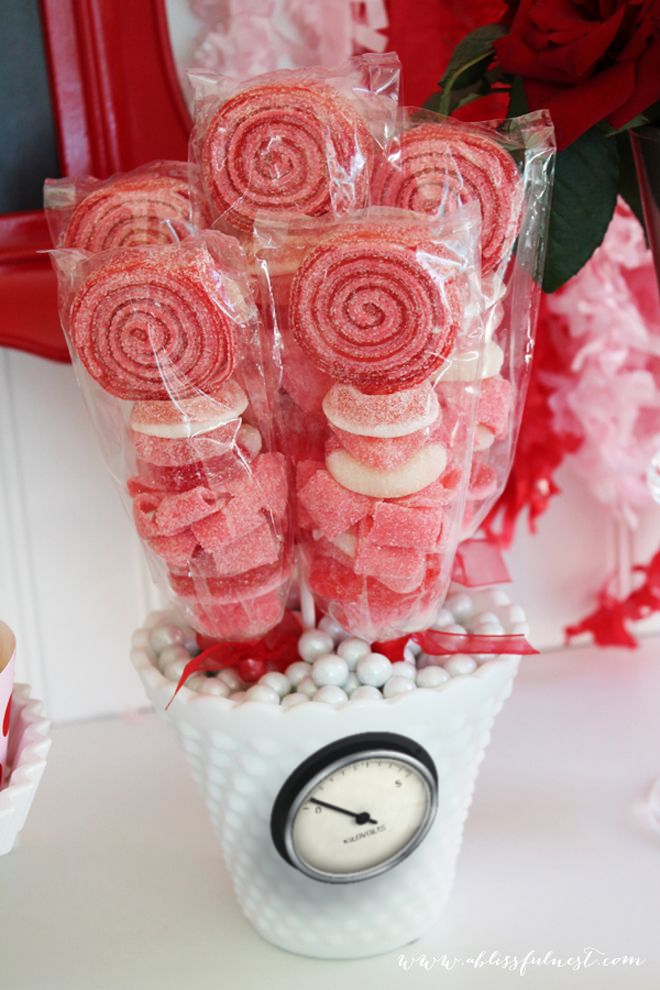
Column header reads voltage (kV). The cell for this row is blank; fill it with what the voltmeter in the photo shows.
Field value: 0.5 kV
